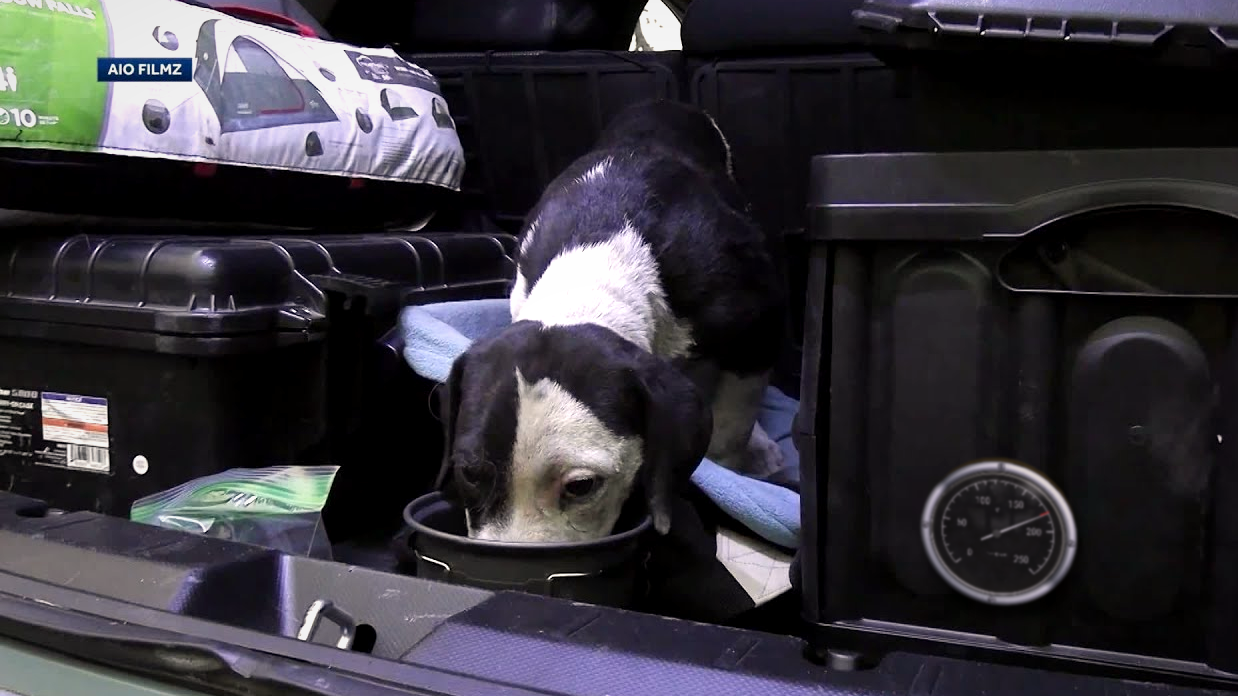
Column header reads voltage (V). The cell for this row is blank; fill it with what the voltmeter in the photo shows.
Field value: 180 V
